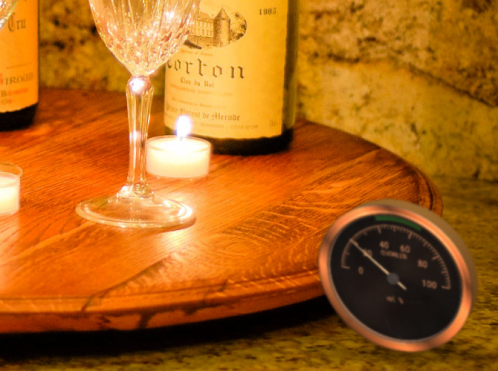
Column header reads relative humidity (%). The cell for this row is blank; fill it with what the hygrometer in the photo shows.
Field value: 20 %
